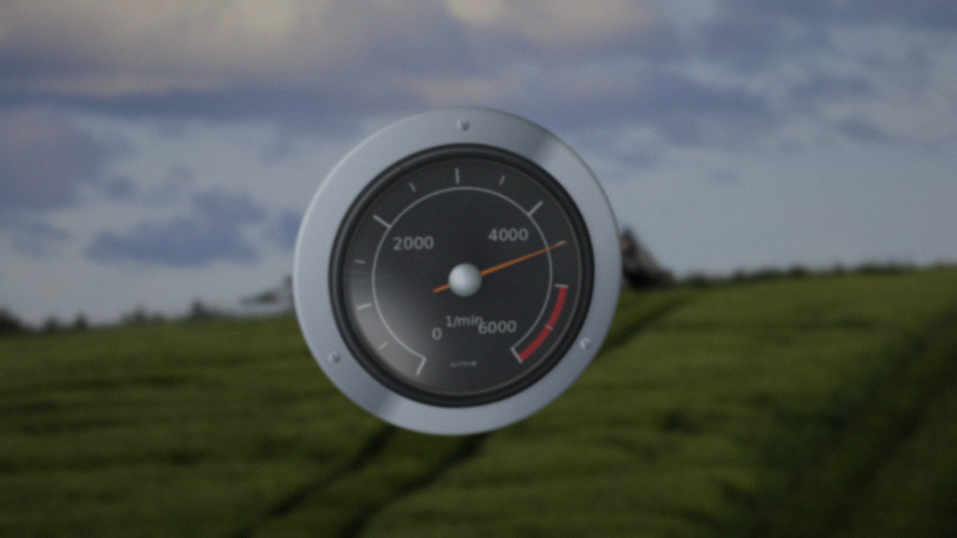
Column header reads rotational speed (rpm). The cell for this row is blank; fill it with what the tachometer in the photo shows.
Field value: 4500 rpm
